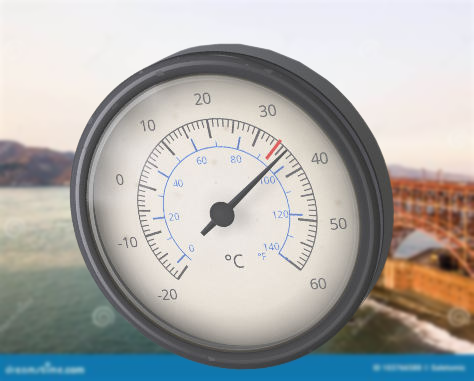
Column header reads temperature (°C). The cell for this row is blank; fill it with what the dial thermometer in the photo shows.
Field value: 36 °C
